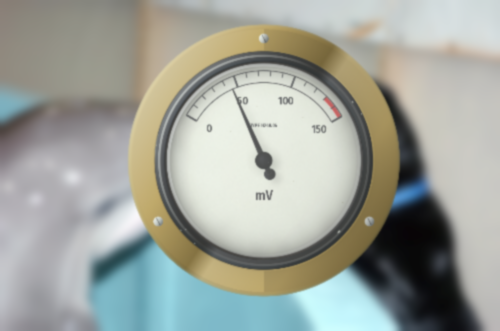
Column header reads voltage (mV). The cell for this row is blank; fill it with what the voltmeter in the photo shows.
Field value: 45 mV
